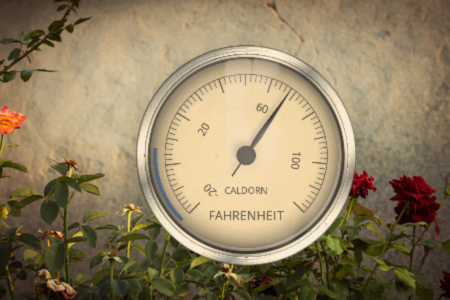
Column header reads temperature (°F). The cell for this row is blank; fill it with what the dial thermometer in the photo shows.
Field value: 68 °F
